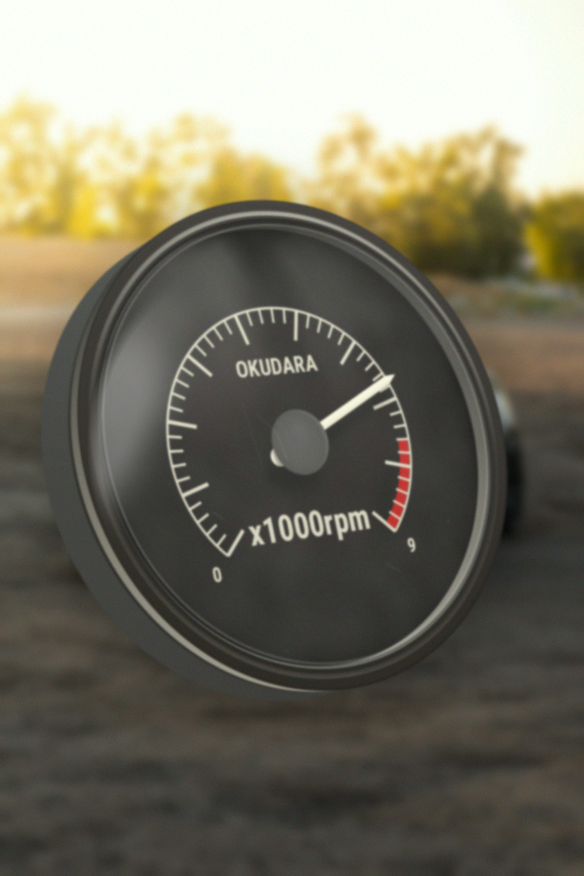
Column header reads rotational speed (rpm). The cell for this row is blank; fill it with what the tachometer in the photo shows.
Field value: 6700 rpm
